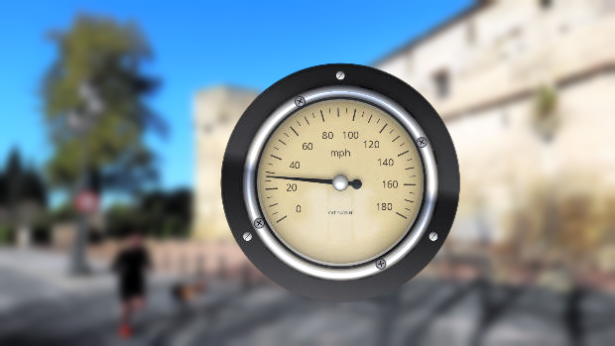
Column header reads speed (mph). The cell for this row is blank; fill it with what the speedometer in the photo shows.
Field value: 27.5 mph
